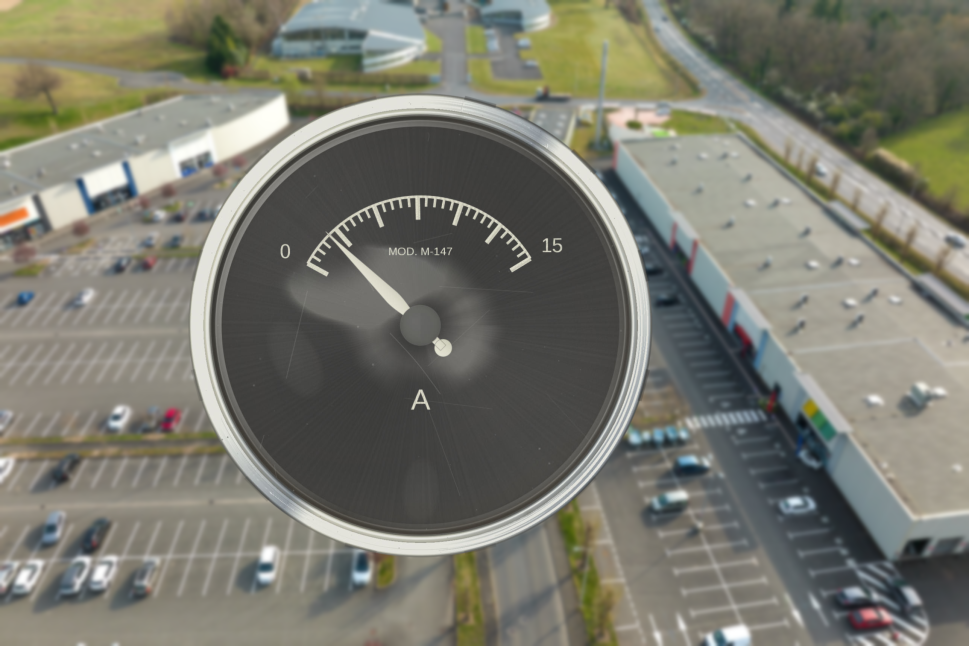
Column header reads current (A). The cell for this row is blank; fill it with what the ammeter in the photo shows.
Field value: 2 A
